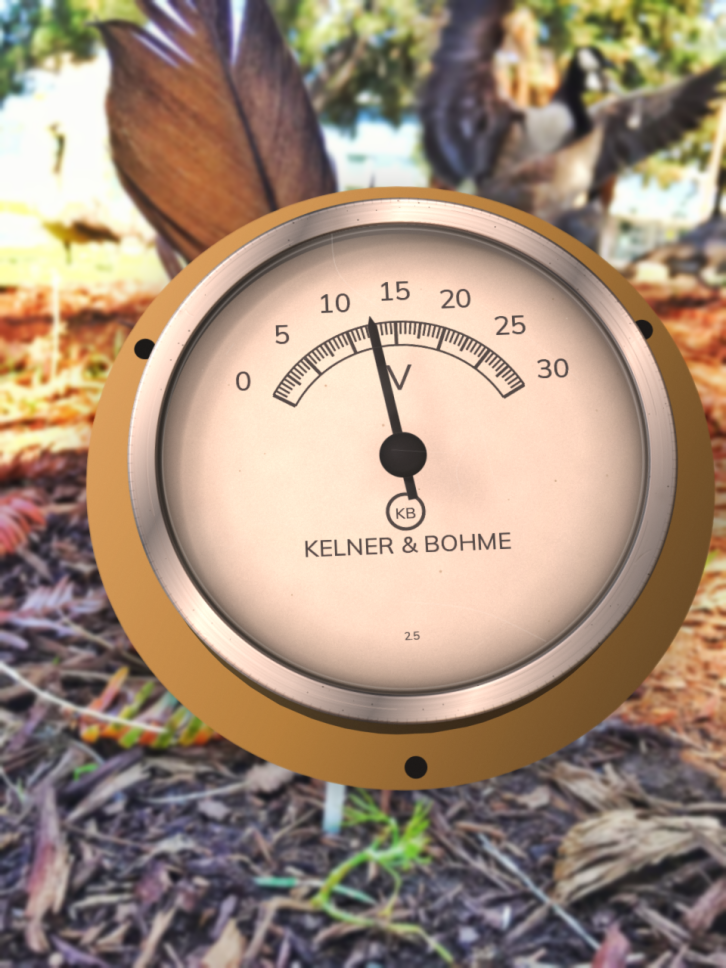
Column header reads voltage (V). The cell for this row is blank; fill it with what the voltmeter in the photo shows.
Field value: 12.5 V
